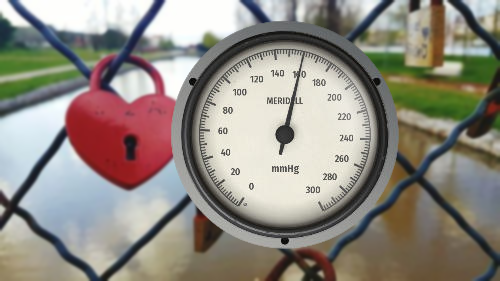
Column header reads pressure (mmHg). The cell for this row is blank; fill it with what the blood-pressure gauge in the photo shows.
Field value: 160 mmHg
